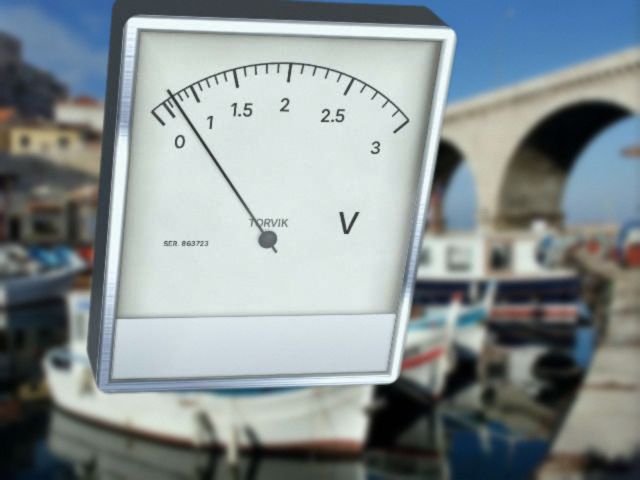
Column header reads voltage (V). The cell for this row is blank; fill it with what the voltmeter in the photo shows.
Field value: 0.7 V
